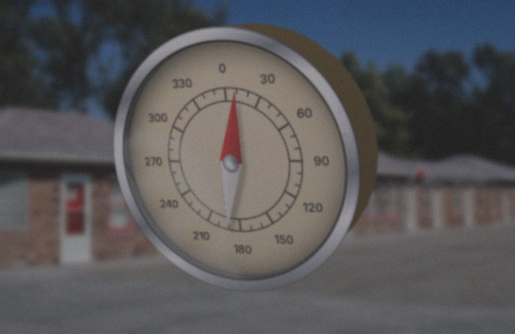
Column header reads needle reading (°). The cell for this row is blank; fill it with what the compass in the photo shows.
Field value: 10 °
